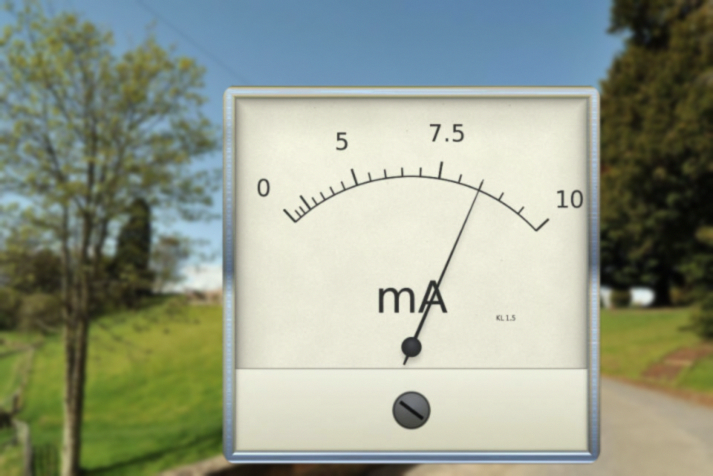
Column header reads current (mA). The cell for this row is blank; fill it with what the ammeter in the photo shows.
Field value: 8.5 mA
